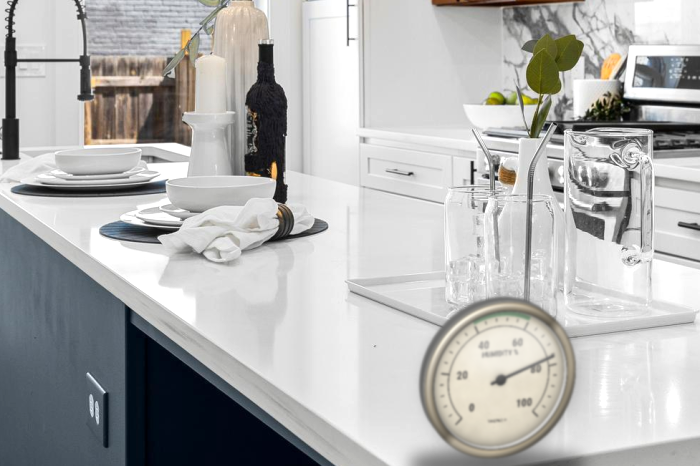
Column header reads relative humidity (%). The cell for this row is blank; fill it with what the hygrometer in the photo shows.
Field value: 76 %
